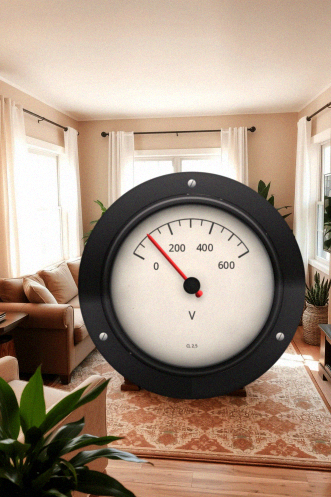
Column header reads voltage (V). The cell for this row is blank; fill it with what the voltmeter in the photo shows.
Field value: 100 V
